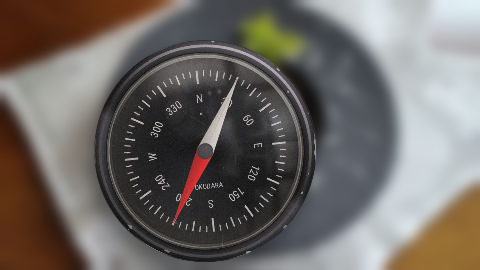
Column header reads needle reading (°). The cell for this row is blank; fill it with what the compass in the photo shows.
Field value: 210 °
